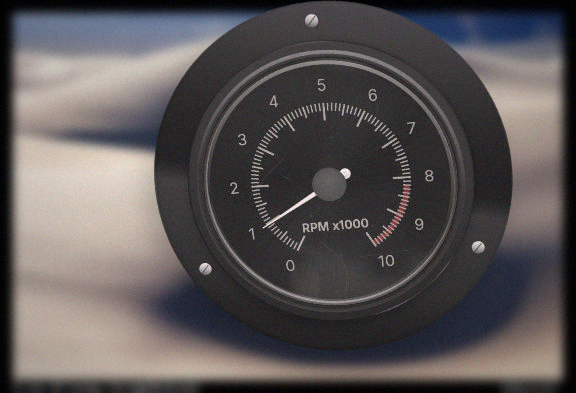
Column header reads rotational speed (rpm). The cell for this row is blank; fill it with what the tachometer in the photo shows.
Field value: 1000 rpm
